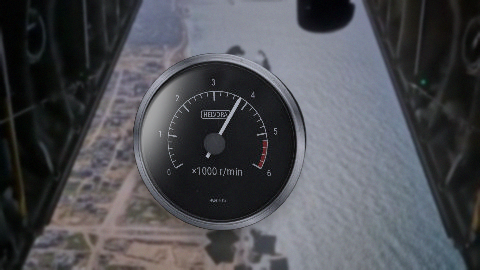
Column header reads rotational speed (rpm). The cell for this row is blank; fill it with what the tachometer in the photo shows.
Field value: 3800 rpm
